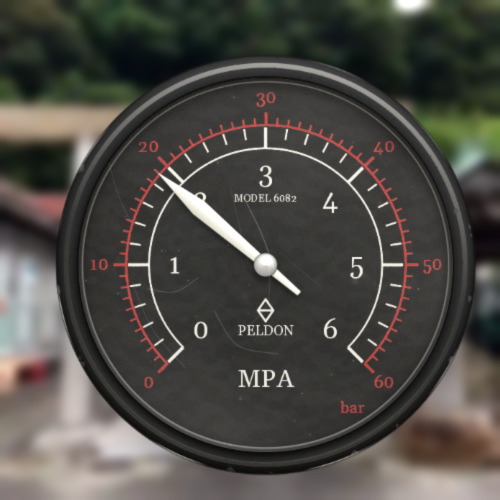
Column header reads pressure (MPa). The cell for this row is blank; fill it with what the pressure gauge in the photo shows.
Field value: 1.9 MPa
